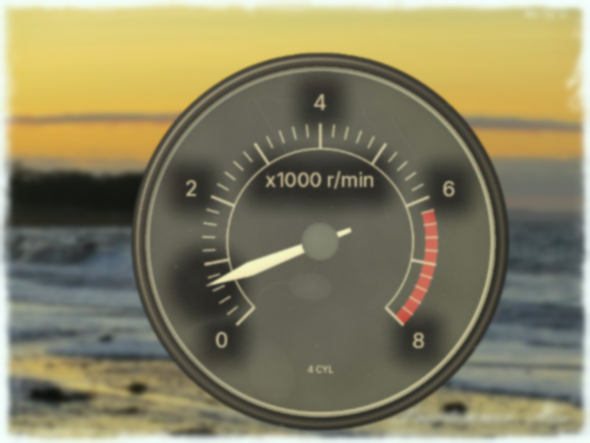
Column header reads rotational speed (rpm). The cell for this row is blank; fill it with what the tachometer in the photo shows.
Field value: 700 rpm
